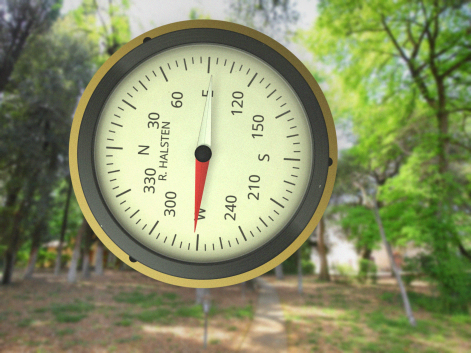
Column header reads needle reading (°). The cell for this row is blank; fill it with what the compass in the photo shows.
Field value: 272.5 °
